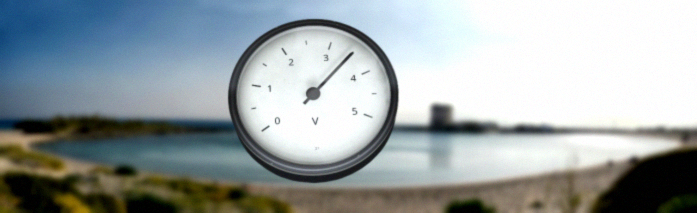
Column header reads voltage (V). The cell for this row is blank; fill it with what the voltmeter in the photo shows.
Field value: 3.5 V
